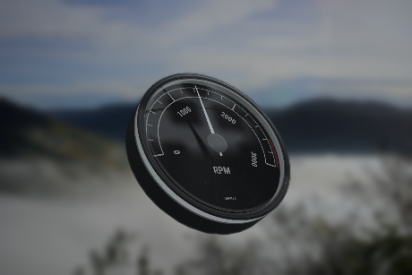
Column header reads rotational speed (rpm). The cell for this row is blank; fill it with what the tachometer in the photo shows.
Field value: 1400 rpm
